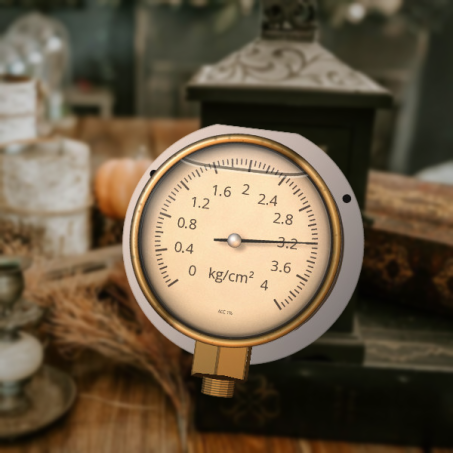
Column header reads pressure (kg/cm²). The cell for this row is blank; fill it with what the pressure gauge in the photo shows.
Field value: 3.2 kg/cm²
